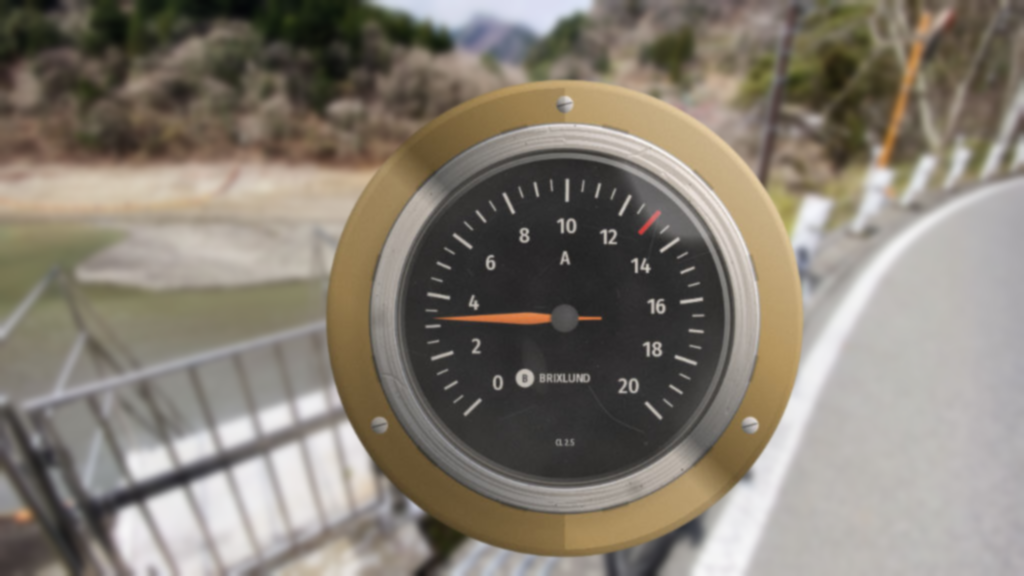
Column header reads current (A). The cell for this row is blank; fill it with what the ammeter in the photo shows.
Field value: 3.25 A
